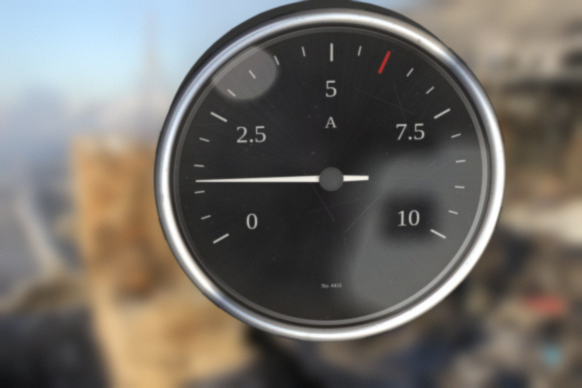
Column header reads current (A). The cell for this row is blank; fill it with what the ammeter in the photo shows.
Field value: 1.25 A
